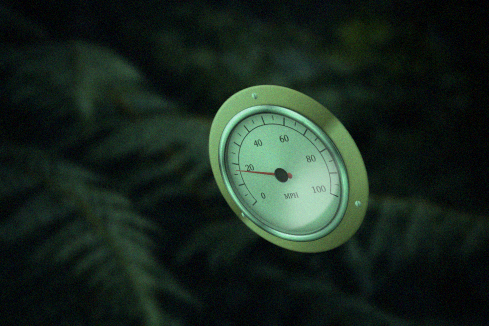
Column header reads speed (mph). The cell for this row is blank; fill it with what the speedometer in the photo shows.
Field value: 17.5 mph
